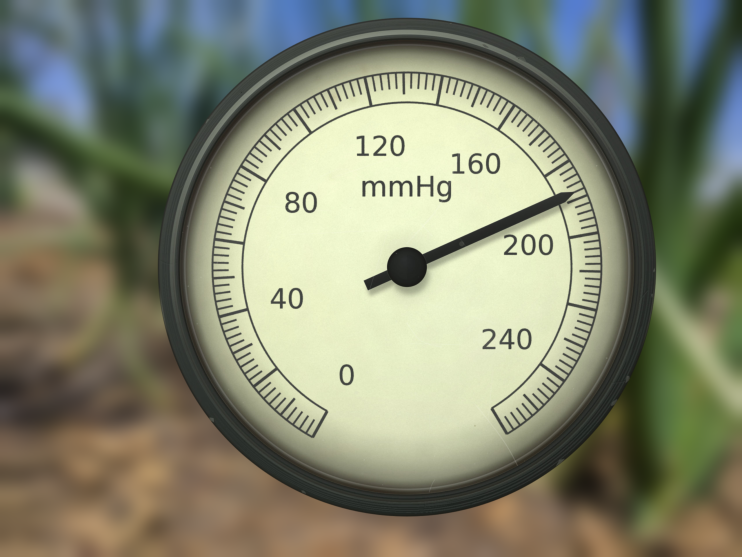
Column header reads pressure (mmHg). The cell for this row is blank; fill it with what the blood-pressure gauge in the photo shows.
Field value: 188 mmHg
